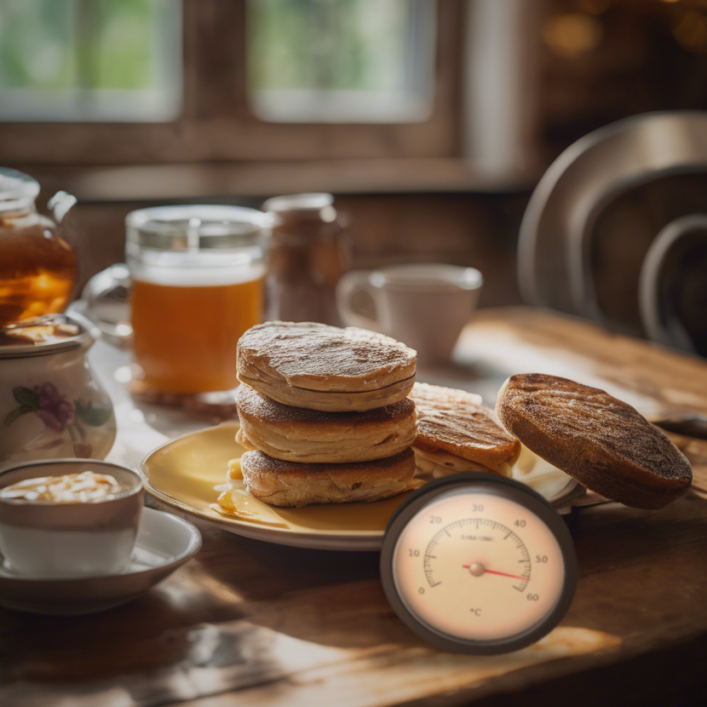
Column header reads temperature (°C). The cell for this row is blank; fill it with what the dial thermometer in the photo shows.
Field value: 55 °C
